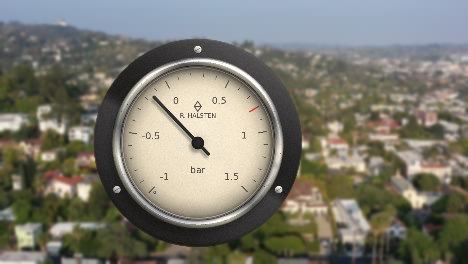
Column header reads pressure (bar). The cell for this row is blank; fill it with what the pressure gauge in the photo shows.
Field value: -0.15 bar
